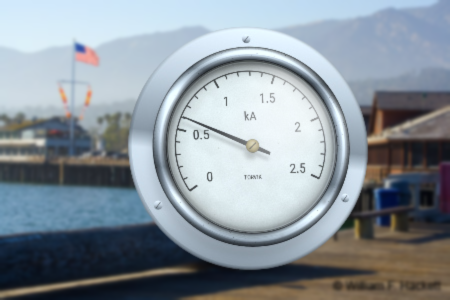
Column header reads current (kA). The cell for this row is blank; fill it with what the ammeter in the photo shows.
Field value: 0.6 kA
